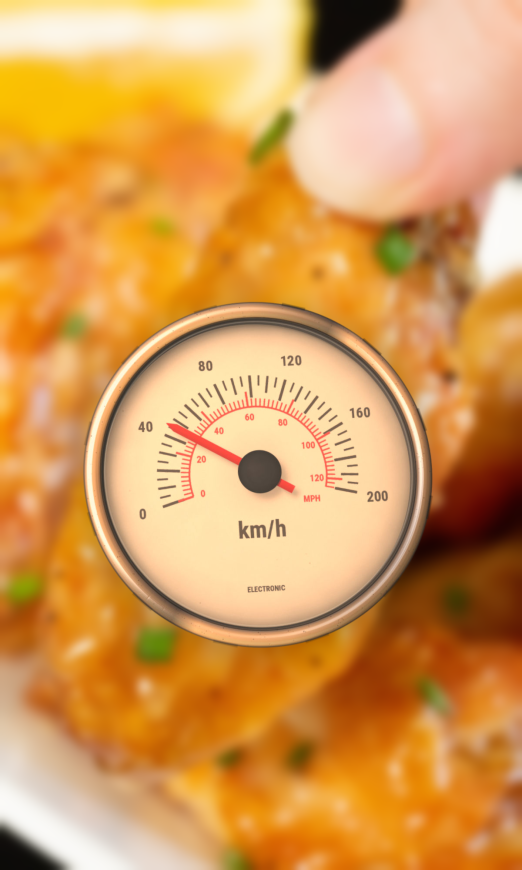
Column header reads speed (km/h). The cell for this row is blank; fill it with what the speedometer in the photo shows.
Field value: 45 km/h
